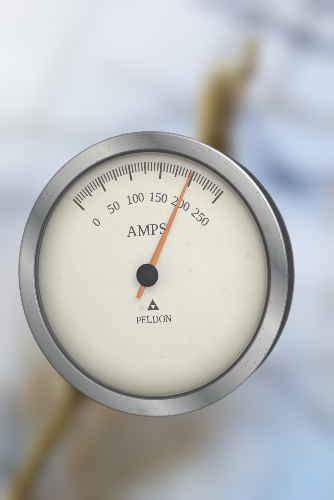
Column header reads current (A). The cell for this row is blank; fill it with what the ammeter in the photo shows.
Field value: 200 A
